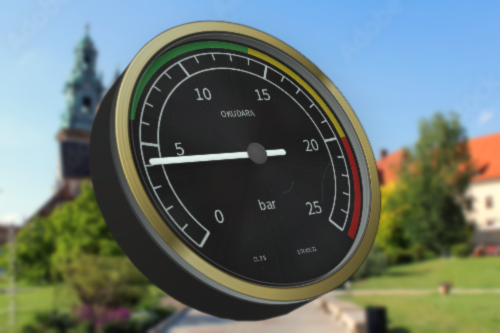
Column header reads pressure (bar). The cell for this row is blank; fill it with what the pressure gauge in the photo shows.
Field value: 4 bar
